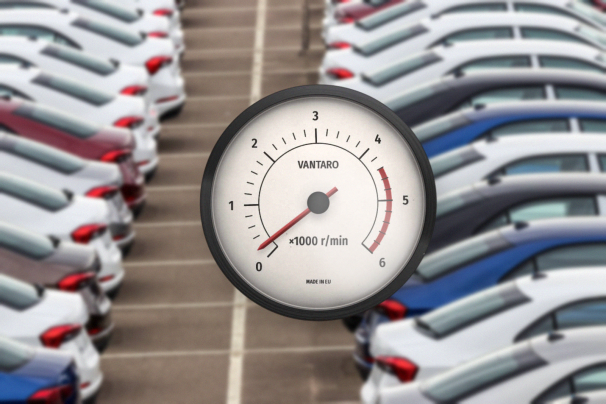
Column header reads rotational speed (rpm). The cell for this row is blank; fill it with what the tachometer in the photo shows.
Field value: 200 rpm
